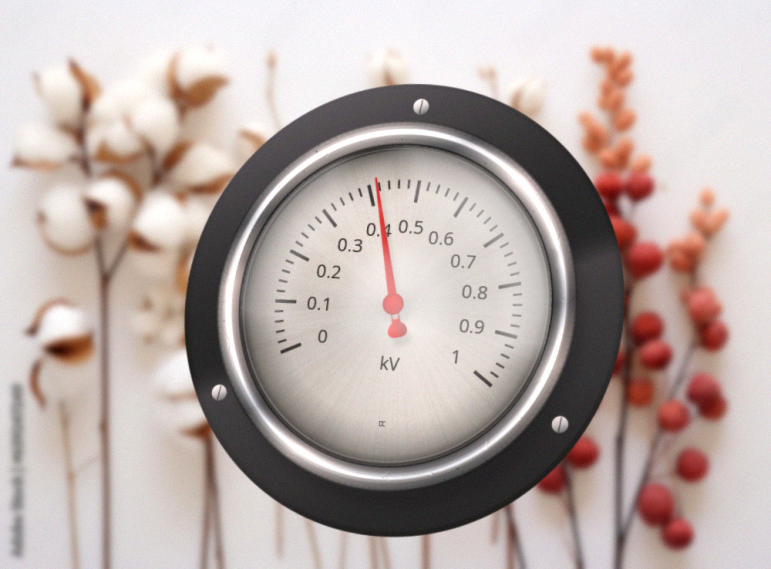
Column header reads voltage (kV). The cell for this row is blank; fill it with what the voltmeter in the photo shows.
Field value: 0.42 kV
